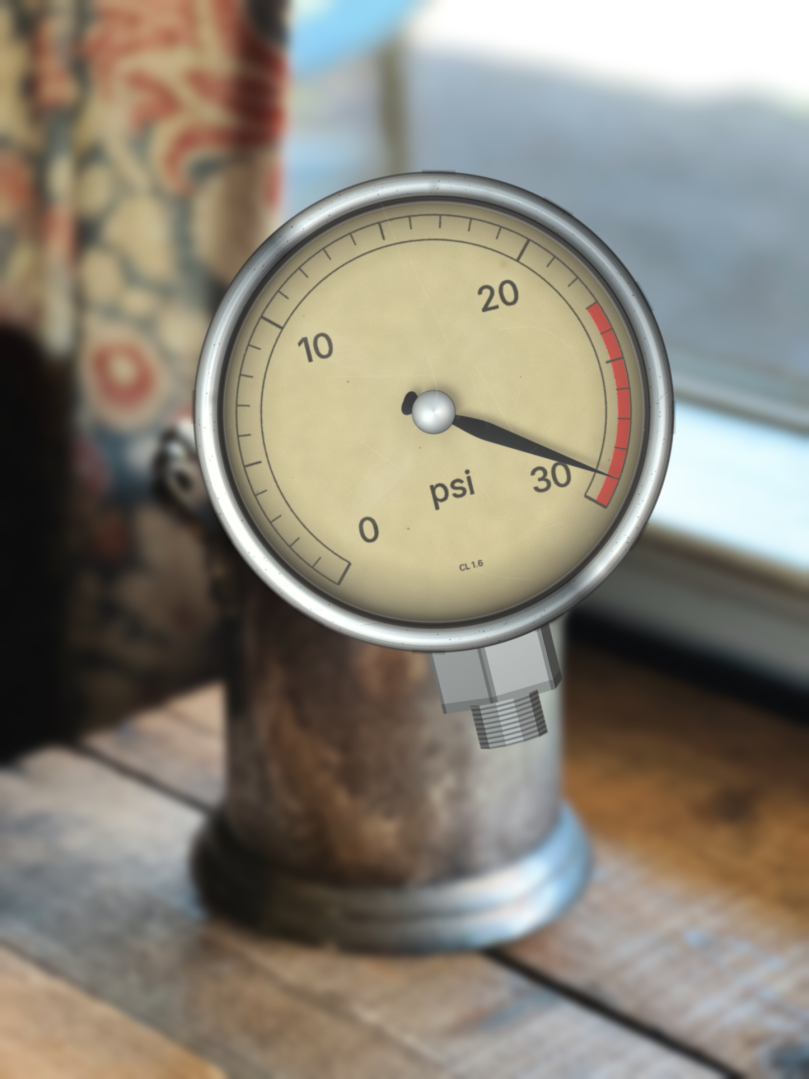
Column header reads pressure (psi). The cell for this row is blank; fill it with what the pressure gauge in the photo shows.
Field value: 29 psi
